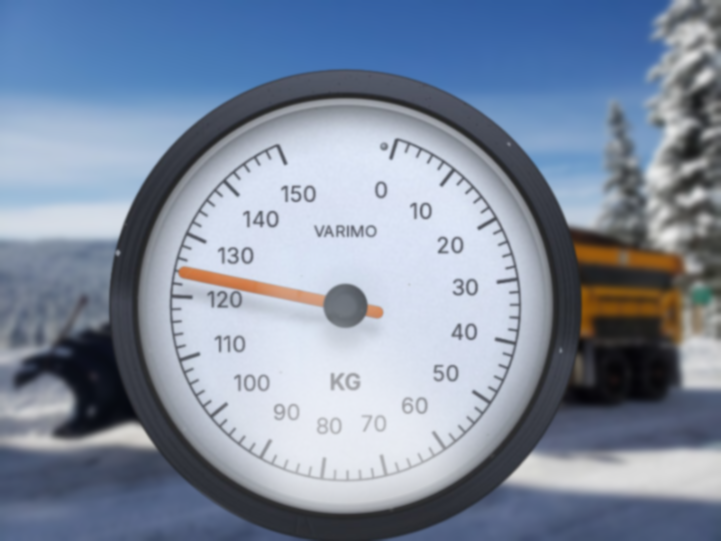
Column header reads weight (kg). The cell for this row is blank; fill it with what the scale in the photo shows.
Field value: 124 kg
